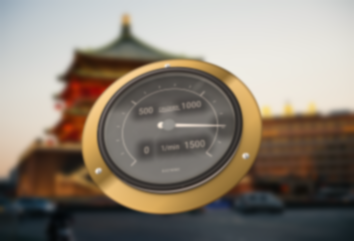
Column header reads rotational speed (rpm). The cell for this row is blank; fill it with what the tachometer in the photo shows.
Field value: 1300 rpm
